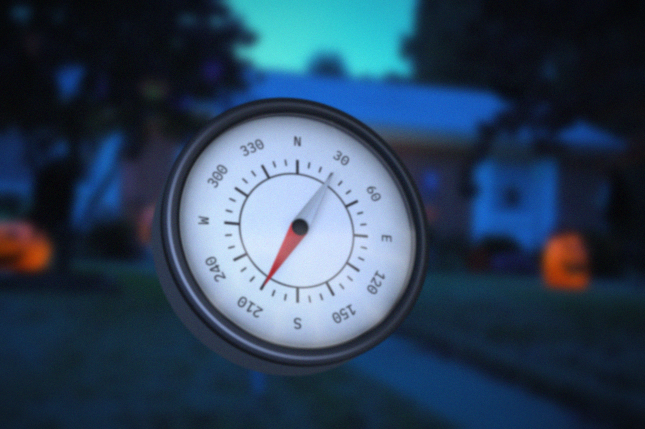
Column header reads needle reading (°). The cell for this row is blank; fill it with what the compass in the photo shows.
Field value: 210 °
